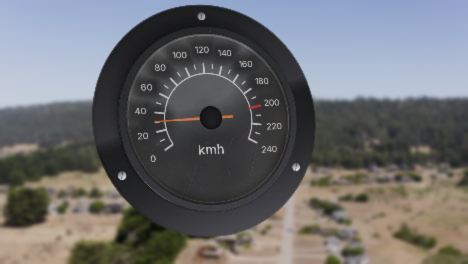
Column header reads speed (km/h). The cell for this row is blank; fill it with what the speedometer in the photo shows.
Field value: 30 km/h
